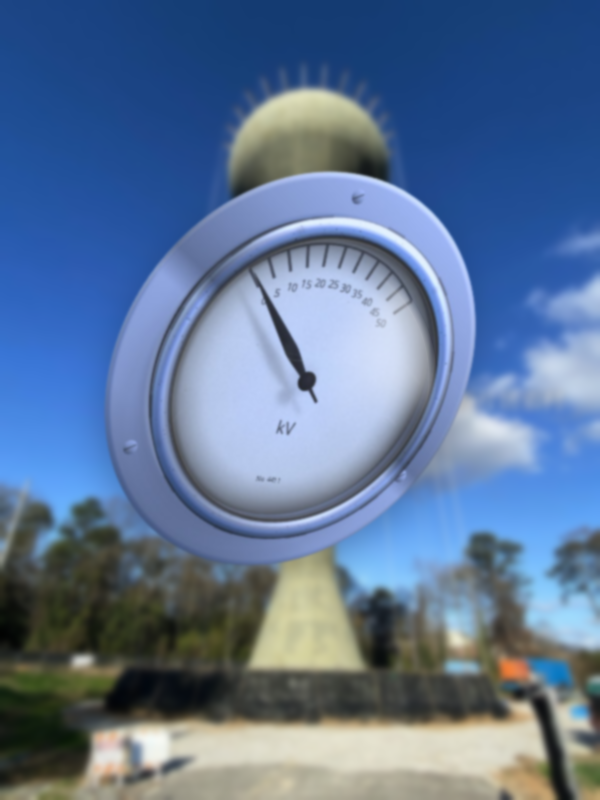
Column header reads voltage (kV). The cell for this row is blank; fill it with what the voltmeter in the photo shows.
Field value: 0 kV
